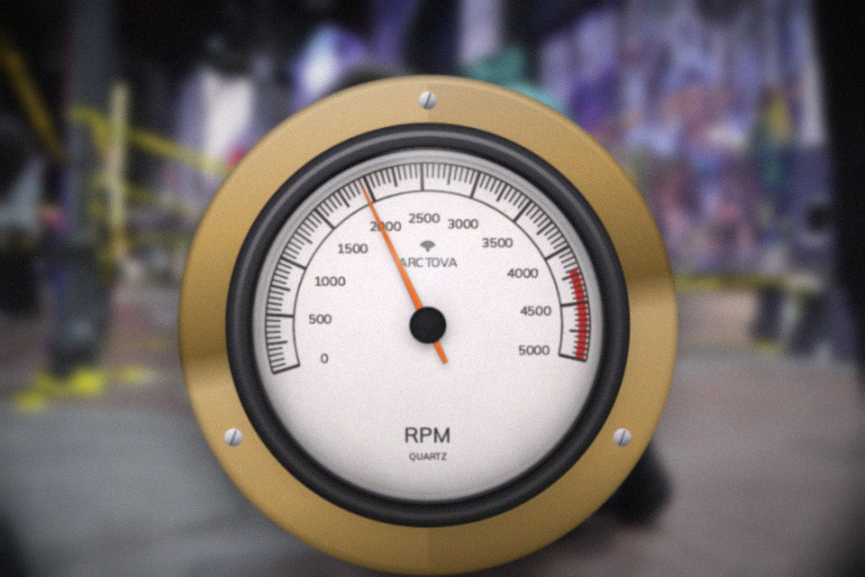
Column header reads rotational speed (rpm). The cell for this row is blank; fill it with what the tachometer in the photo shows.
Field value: 1950 rpm
